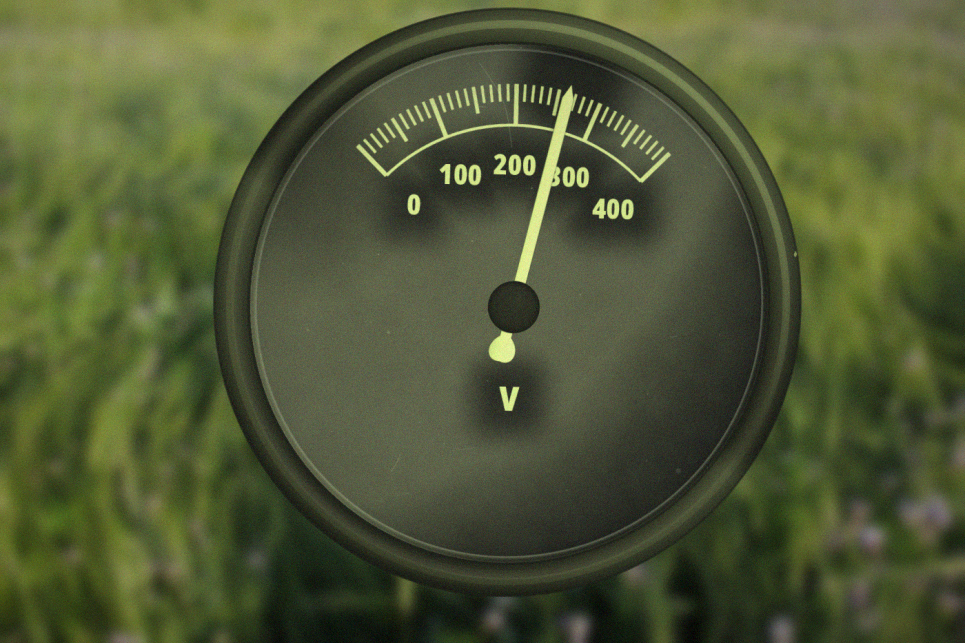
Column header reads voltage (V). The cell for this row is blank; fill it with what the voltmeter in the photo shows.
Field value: 260 V
